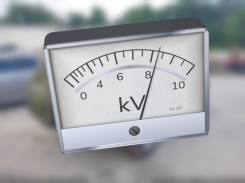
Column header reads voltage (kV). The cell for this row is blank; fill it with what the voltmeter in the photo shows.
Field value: 8.25 kV
